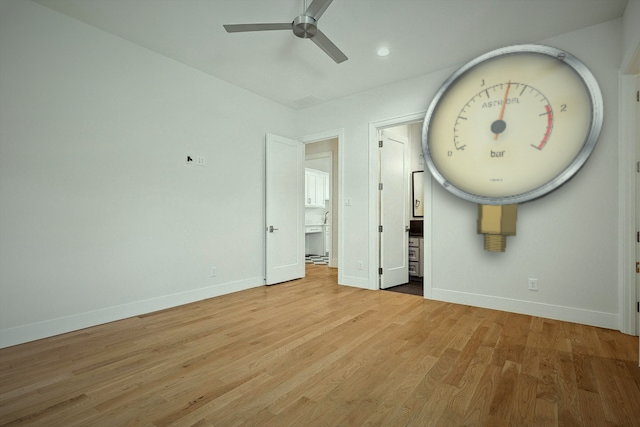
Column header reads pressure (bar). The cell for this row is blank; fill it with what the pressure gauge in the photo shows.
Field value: 1.3 bar
